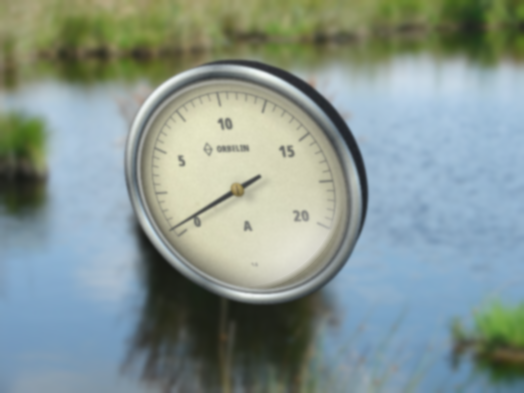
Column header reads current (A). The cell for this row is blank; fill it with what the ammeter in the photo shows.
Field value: 0.5 A
